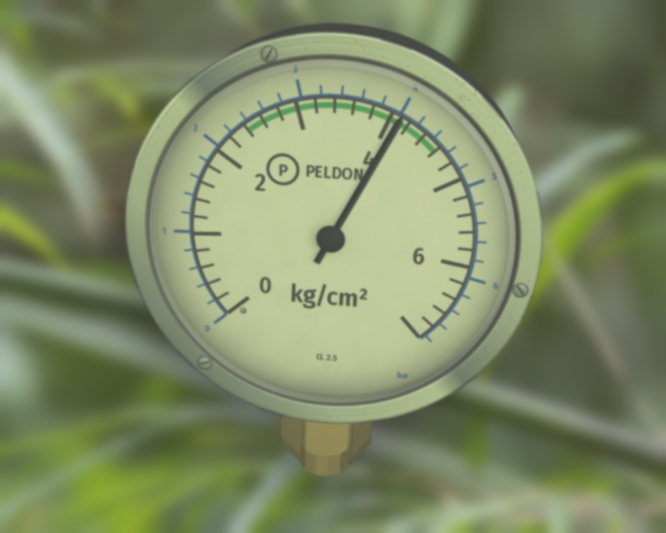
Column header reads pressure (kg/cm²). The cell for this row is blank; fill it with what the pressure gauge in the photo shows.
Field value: 4.1 kg/cm²
